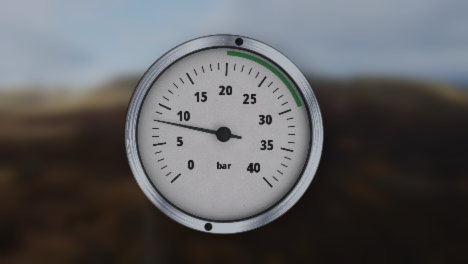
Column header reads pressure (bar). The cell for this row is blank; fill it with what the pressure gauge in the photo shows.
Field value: 8 bar
